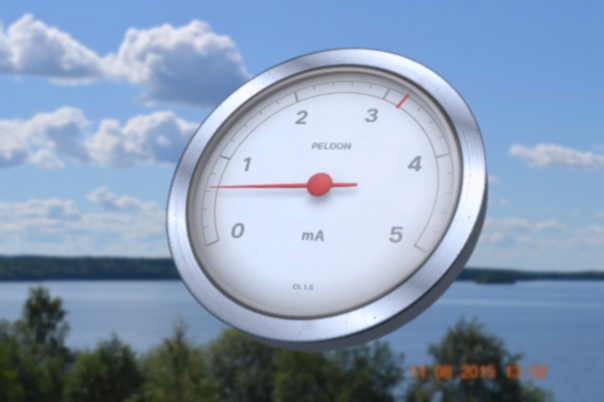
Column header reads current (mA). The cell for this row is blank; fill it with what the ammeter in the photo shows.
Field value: 0.6 mA
